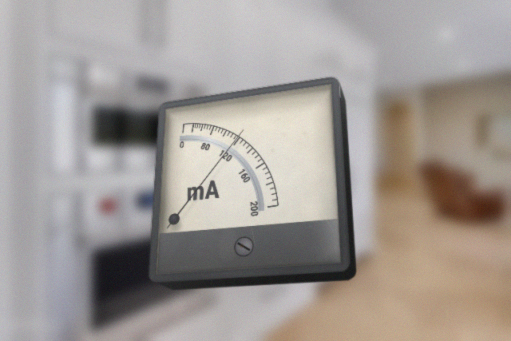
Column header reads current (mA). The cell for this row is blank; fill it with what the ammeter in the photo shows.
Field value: 120 mA
